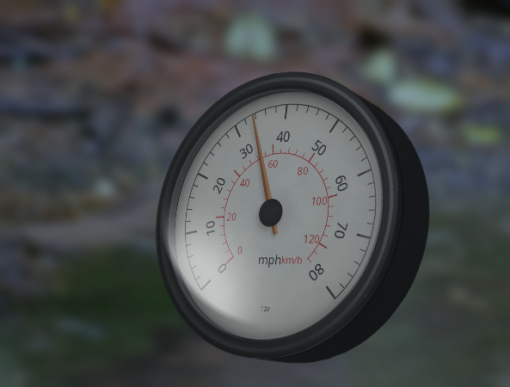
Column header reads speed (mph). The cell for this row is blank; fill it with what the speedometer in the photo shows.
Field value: 34 mph
